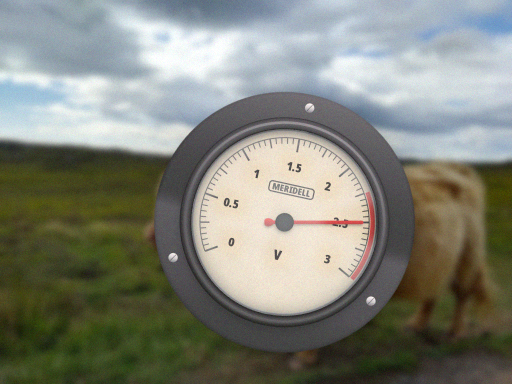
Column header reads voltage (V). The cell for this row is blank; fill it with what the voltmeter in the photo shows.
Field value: 2.5 V
